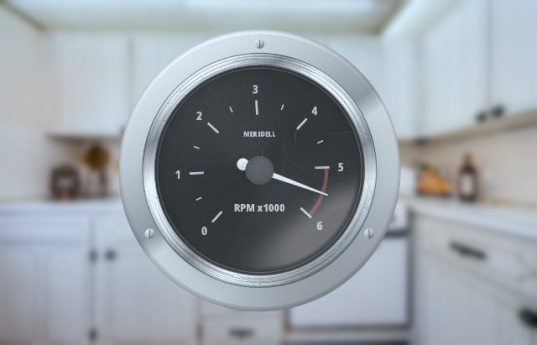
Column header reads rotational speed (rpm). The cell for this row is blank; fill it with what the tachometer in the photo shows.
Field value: 5500 rpm
